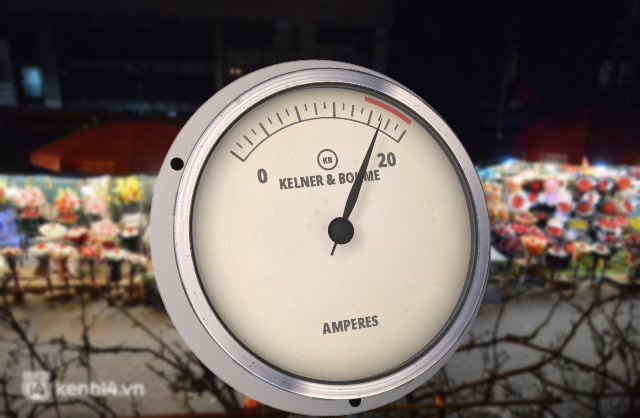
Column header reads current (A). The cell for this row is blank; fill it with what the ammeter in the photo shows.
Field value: 17 A
